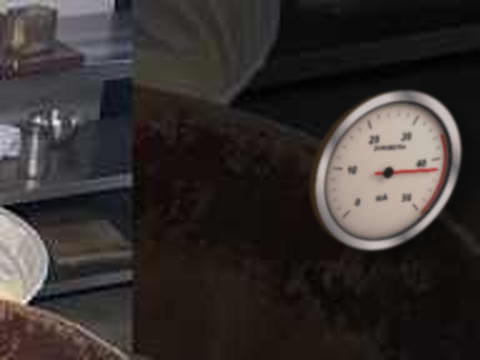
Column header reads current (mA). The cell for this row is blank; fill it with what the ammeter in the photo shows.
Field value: 42 mA
